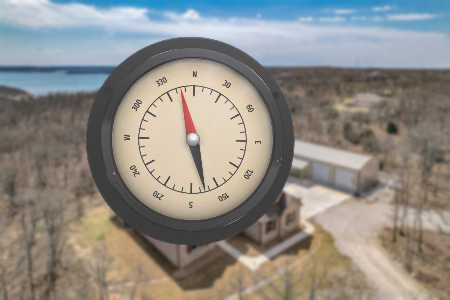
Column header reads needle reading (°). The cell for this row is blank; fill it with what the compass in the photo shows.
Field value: 345 °
